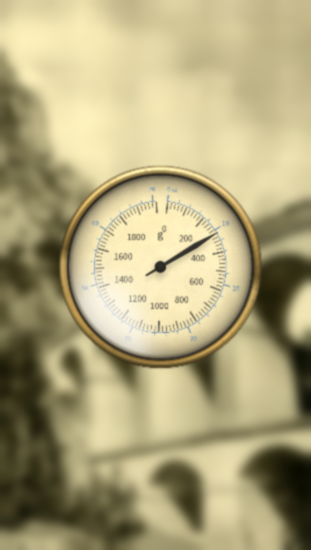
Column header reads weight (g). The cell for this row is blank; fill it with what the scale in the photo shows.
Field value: 300 g
